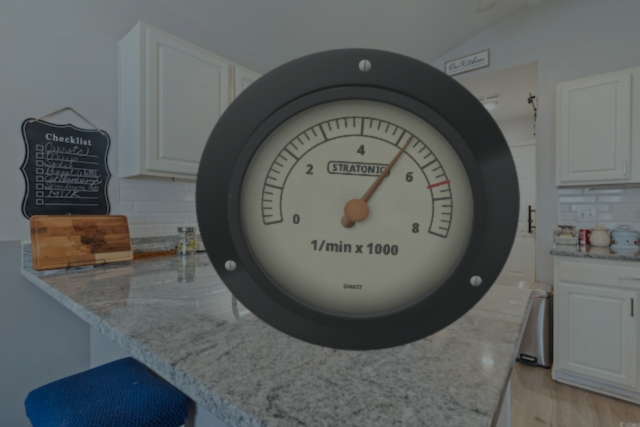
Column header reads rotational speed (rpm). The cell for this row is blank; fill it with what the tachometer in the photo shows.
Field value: 5200 rpm
